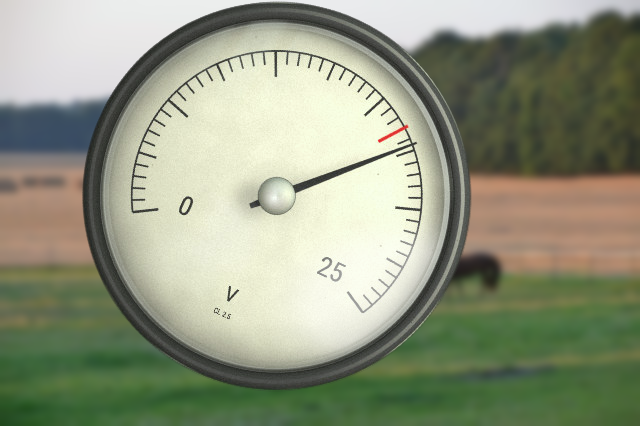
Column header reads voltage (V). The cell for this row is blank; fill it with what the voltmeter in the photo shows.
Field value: 17.25 V
